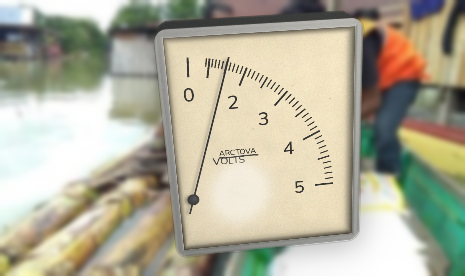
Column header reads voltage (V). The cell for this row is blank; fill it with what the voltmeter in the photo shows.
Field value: 1.5 V
